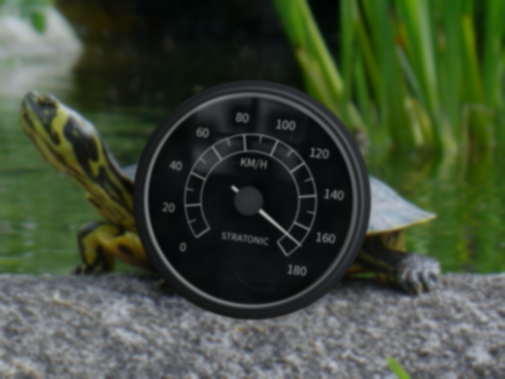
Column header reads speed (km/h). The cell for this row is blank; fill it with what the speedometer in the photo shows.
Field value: 170 km/h
